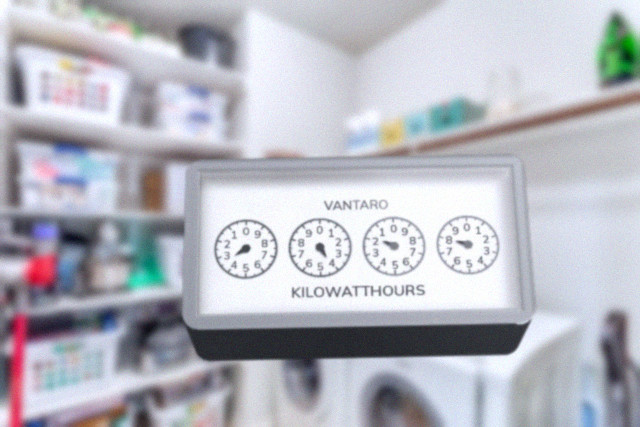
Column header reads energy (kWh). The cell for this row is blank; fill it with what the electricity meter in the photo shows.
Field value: 3418 kWh
